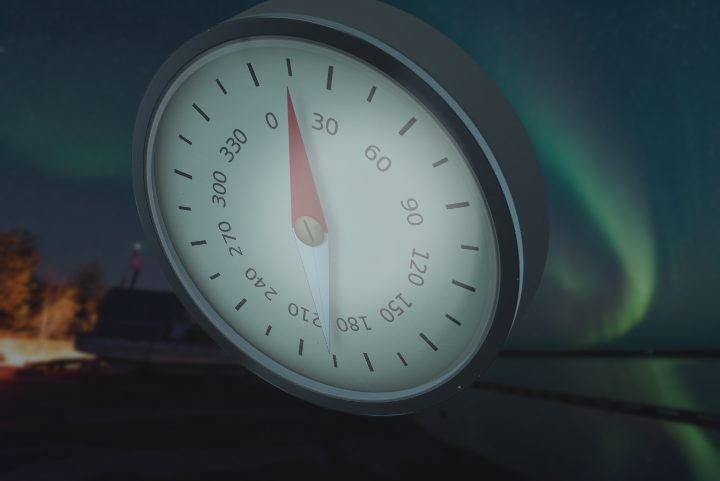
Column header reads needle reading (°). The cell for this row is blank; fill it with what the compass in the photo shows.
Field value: 15 °
